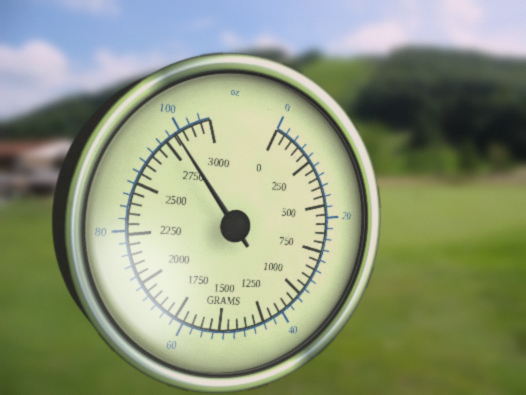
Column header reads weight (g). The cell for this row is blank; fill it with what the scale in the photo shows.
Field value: 2800 g
